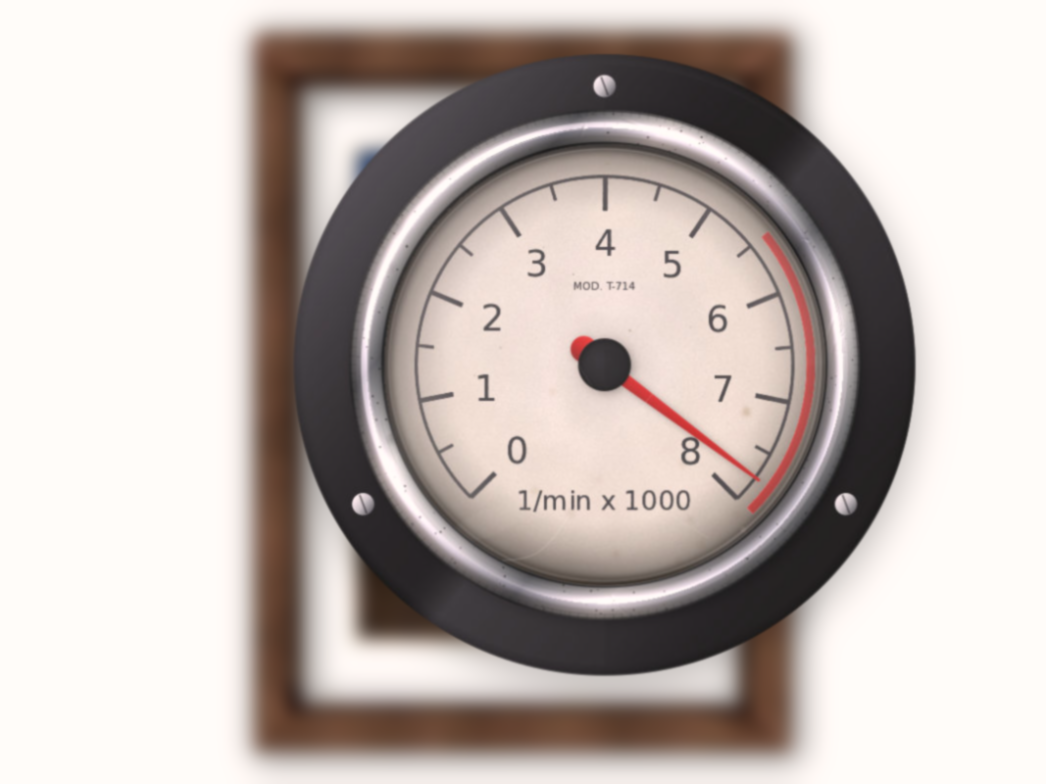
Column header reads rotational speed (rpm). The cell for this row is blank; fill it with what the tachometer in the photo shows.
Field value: 7750 rpm
